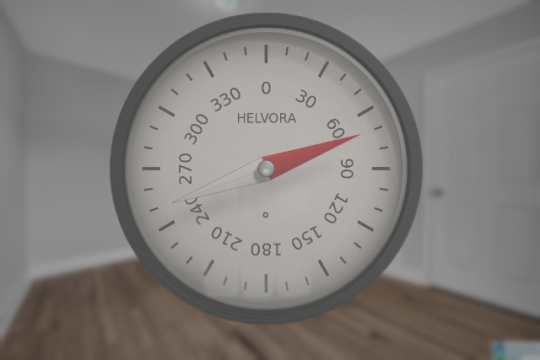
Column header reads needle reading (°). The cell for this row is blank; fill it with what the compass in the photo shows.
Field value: 70 °
